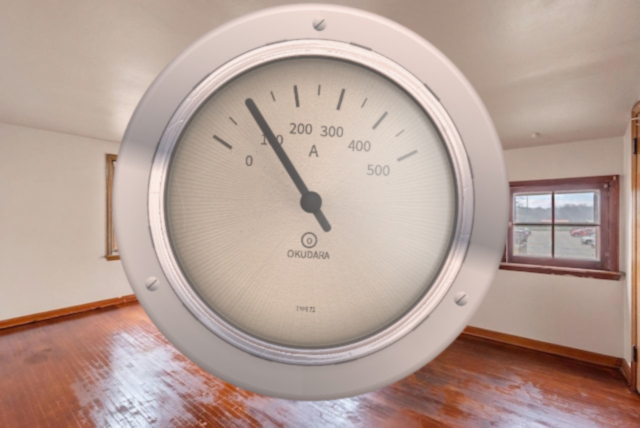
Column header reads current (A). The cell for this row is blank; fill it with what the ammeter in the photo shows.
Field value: 100 A
